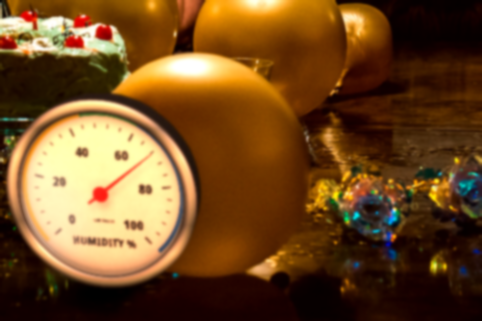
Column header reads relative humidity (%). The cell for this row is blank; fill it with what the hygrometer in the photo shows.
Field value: 68 %
